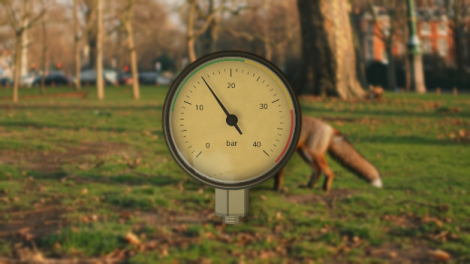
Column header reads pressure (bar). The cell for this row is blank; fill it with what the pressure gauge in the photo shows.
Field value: 15 bar
